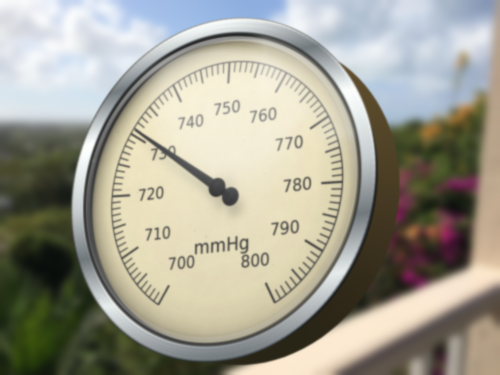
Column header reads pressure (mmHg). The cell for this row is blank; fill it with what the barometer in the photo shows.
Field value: 731 mmHg
